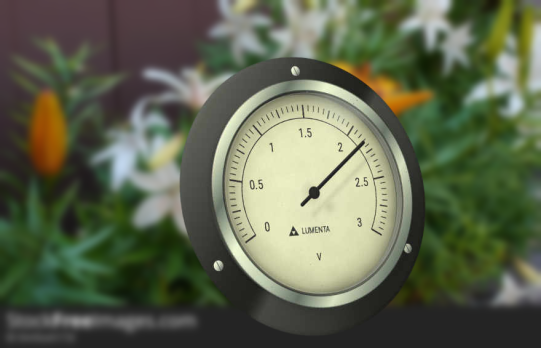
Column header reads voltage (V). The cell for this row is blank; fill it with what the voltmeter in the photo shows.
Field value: 2.15 V
